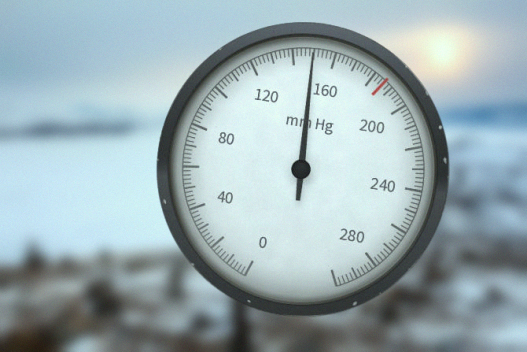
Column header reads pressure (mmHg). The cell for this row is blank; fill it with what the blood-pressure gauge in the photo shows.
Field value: 150 mmHg
